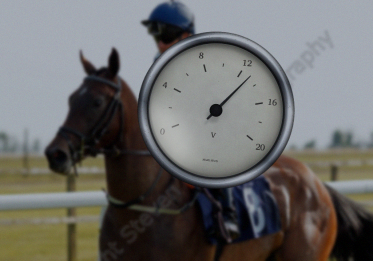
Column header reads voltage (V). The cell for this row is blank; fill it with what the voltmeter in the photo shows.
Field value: 13 V
